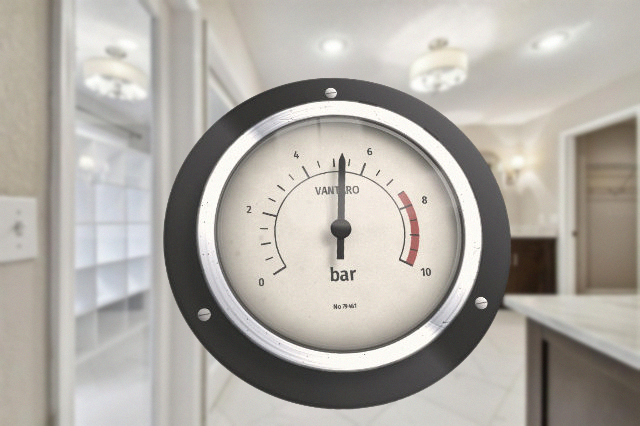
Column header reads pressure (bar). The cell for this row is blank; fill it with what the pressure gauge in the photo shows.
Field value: 5.25 bar
